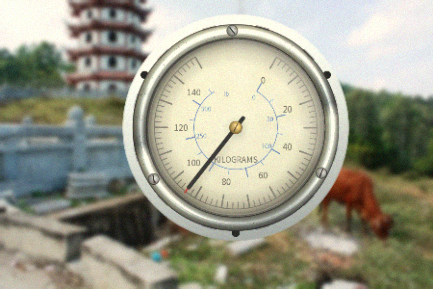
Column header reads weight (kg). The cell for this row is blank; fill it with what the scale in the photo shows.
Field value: 94 kg
